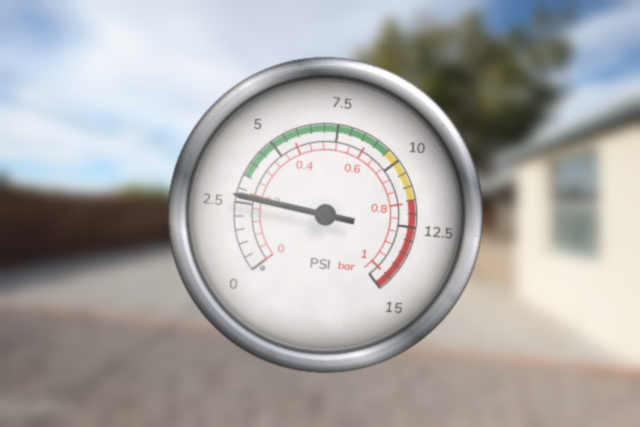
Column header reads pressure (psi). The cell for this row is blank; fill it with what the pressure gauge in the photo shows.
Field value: 2.75 psi
